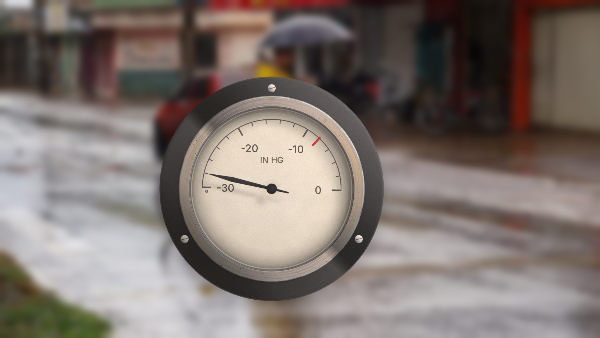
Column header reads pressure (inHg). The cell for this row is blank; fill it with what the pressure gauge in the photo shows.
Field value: -28 inHg
